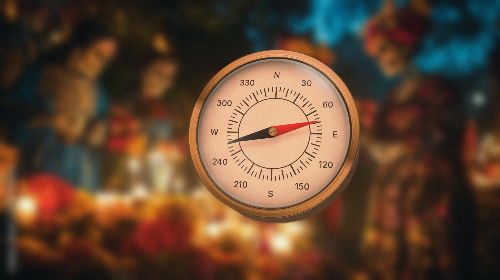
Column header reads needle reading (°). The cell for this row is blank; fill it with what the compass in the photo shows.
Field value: 75 °
